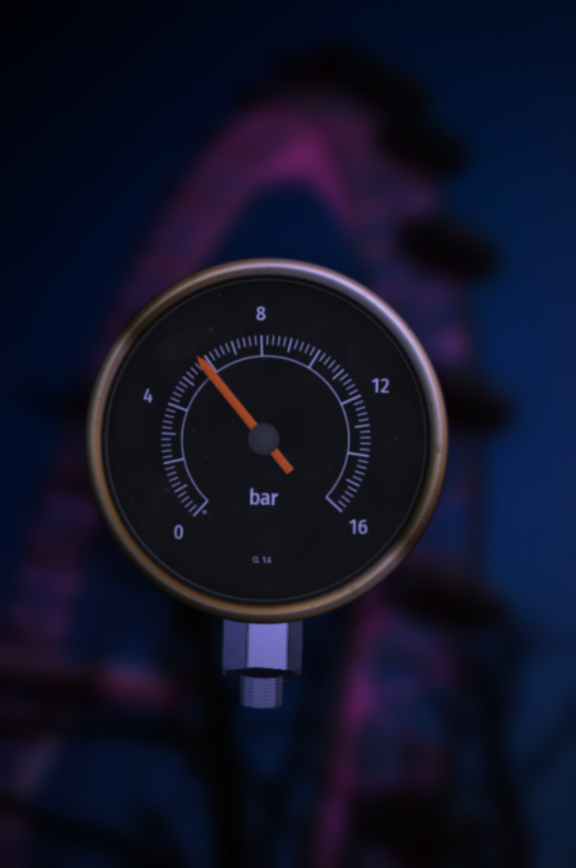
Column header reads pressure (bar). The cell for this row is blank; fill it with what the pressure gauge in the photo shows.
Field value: 5.8 bar
